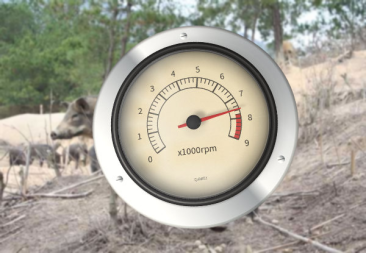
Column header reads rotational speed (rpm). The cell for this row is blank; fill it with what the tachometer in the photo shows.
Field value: 7600 rpm
